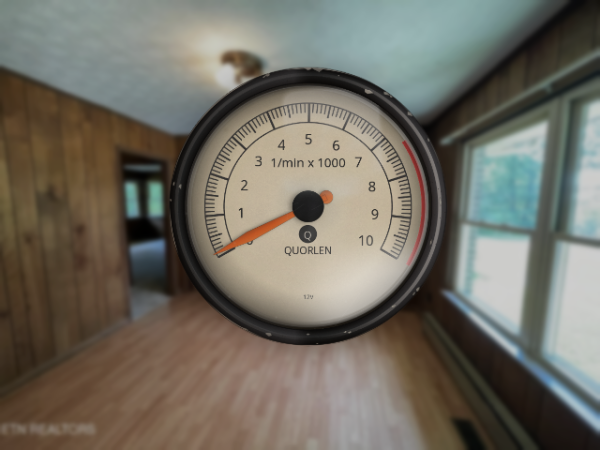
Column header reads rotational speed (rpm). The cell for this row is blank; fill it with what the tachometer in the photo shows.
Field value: 100 rpm
